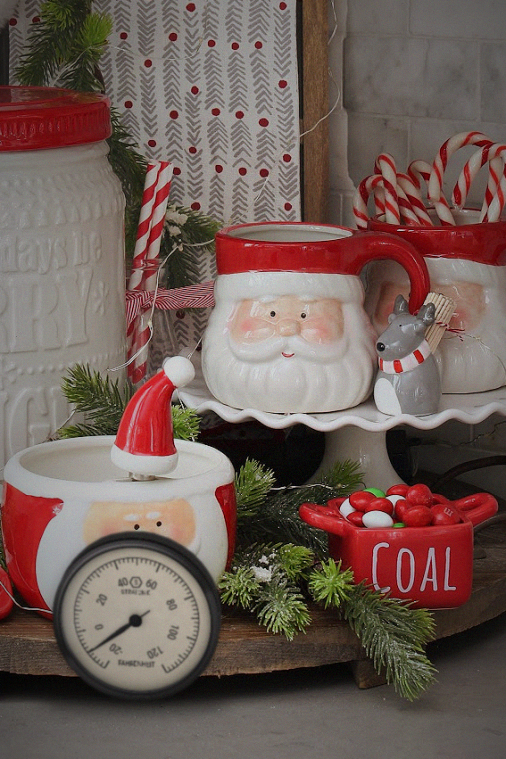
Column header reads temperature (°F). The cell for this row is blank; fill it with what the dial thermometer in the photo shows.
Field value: -10 °F
